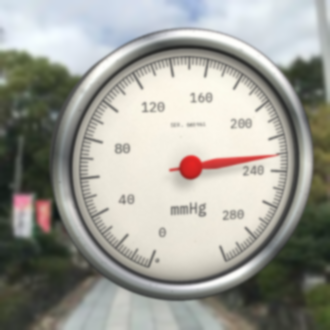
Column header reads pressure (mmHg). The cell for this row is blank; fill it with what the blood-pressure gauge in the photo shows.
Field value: 230 mmHg
